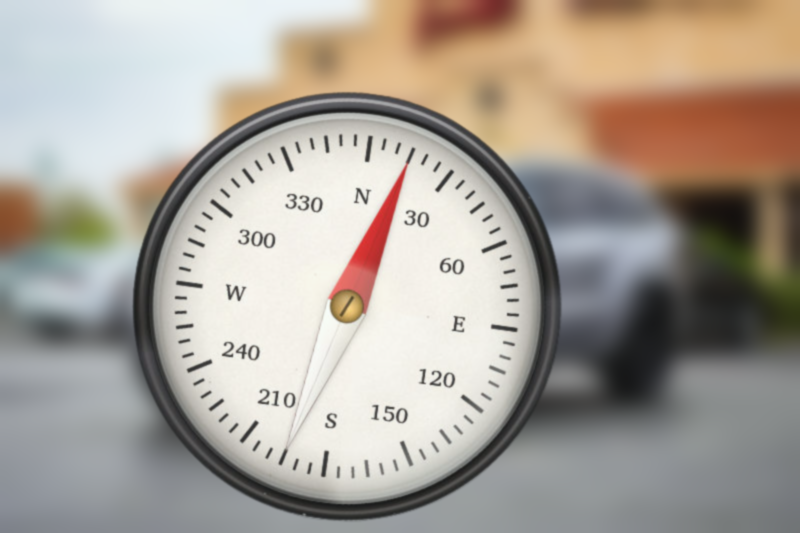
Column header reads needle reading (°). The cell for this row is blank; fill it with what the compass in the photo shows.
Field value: 15 °
